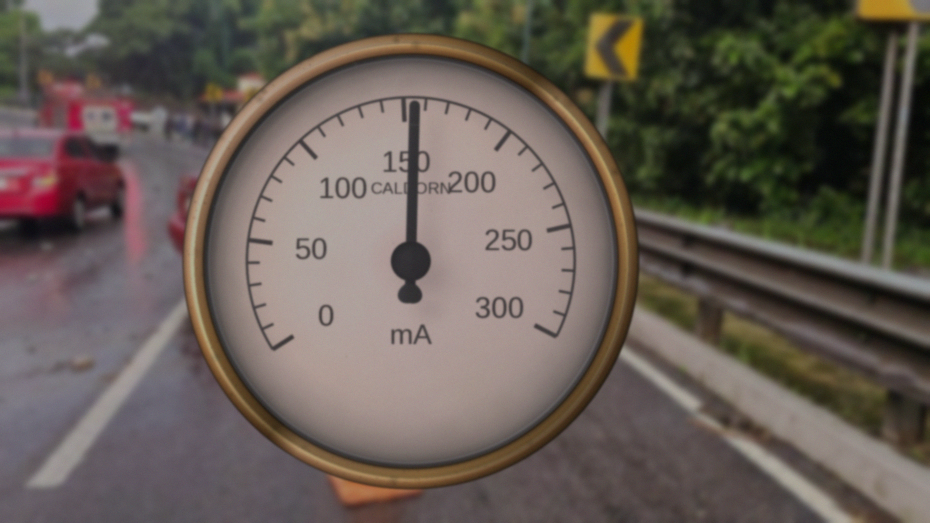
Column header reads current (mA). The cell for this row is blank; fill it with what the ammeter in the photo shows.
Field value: 155 mA
